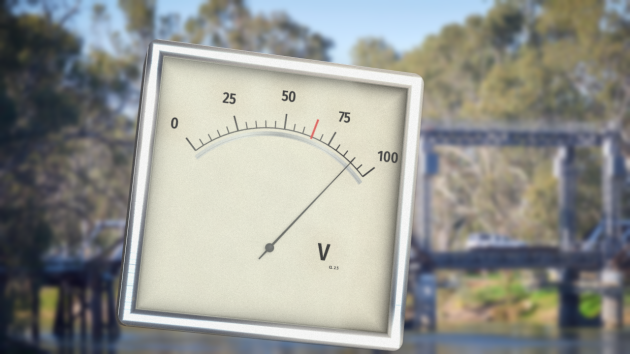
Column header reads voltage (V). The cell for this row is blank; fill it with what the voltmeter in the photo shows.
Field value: 90 V
